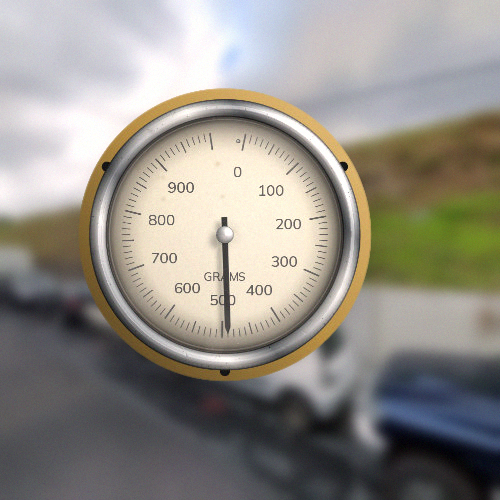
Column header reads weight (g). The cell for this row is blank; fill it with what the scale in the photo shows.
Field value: 490 g
